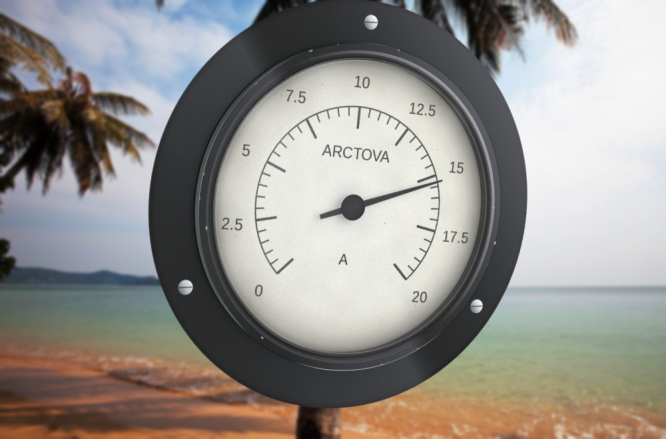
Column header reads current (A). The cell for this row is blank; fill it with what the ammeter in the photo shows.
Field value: 15.25 A
